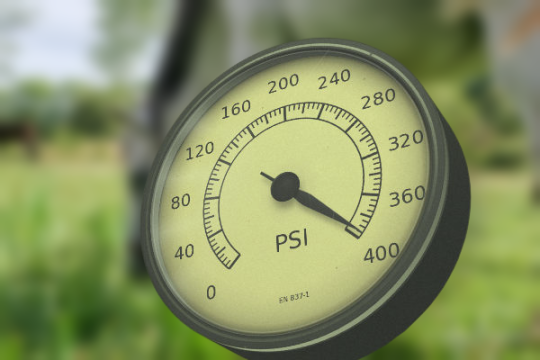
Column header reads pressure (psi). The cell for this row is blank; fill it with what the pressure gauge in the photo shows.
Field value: 395 psi
